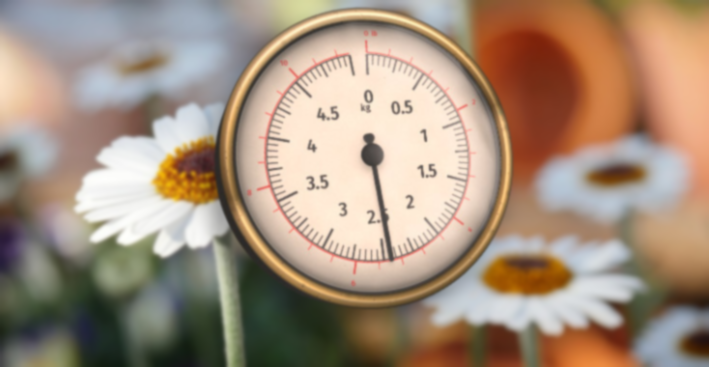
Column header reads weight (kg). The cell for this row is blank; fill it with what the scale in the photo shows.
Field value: 2.45 kg
